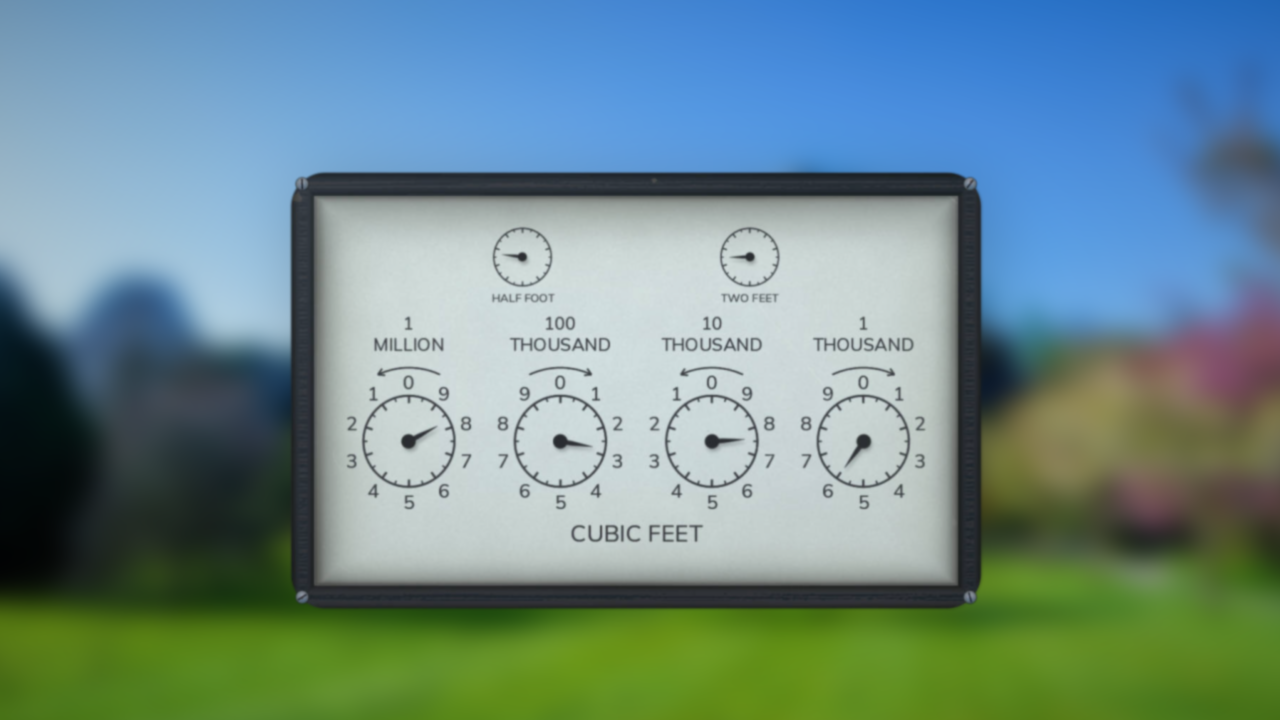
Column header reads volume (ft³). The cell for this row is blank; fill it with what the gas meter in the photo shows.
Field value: 827600 ft³
